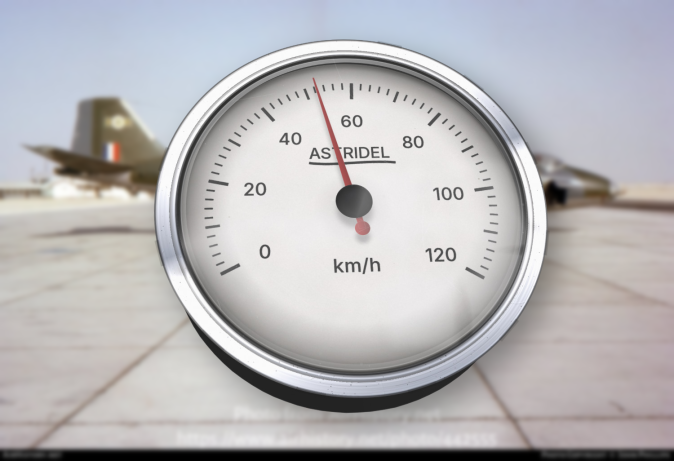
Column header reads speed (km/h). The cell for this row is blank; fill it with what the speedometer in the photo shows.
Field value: 52 km/h
